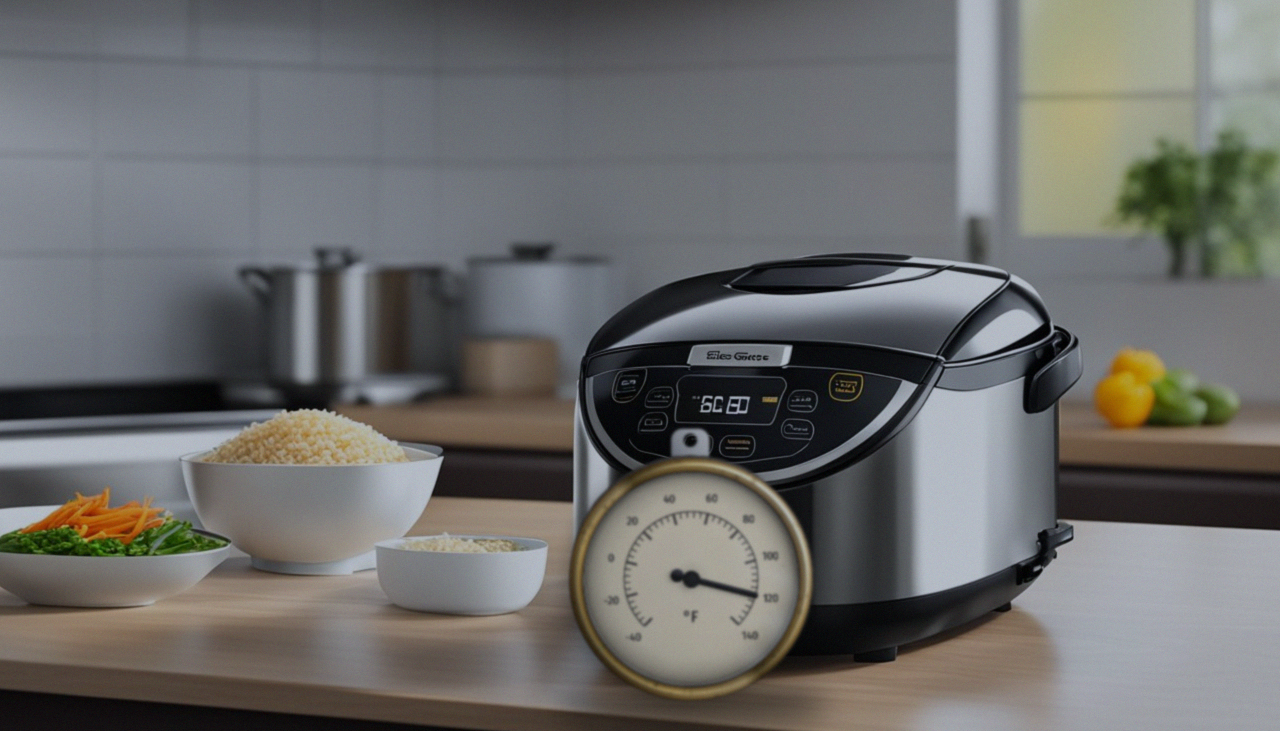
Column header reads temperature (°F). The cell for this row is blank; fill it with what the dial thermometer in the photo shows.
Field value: 120 °F
